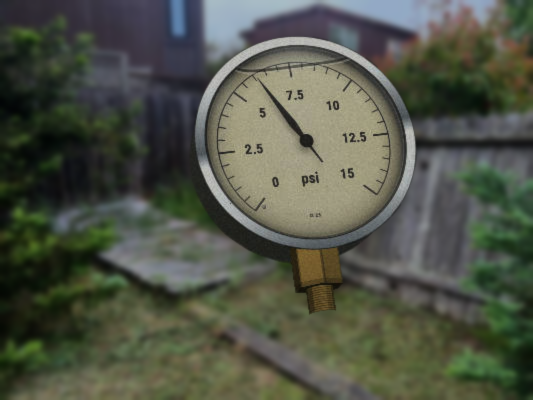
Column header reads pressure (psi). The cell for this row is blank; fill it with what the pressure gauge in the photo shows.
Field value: 6 psi
